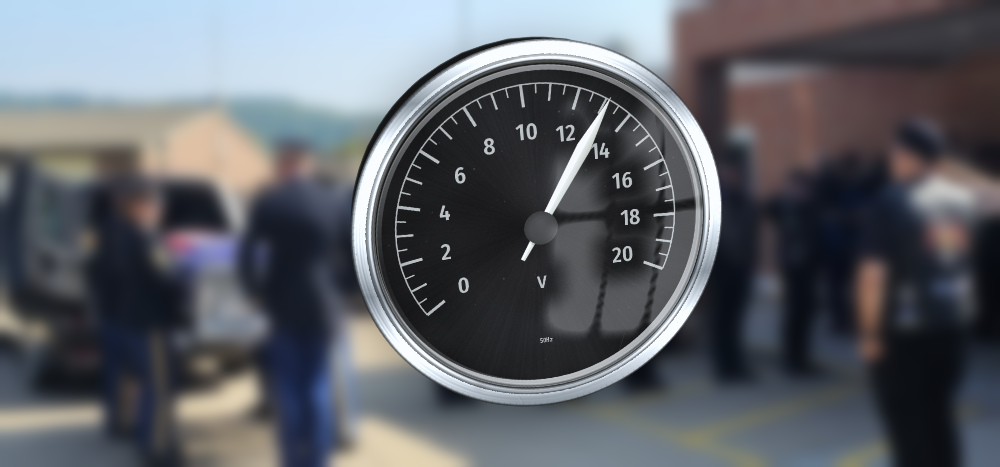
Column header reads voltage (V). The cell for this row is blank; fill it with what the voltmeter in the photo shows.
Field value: 13 V
